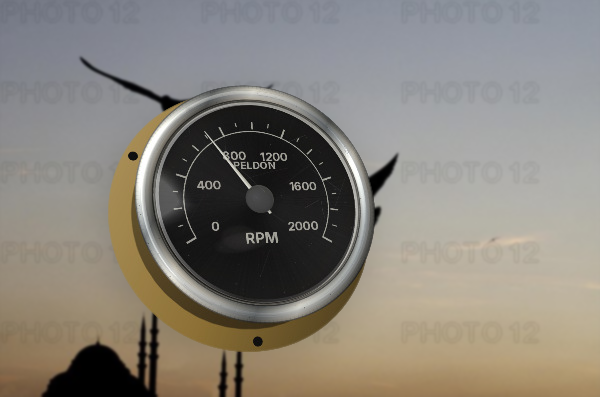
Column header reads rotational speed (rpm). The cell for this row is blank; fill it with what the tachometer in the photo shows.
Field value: 700 rpm
